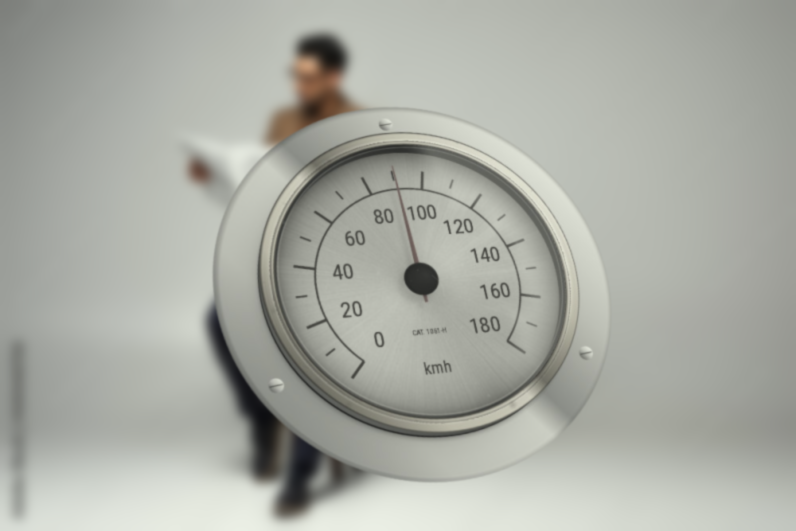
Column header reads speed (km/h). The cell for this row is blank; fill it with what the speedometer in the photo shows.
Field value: 90 km/h
